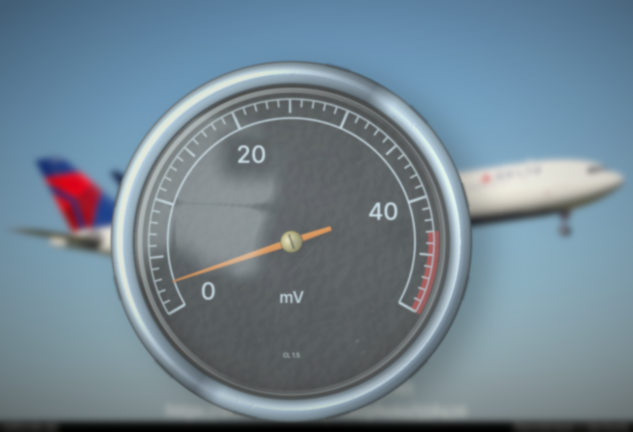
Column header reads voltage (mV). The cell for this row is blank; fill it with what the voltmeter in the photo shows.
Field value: 2.5 mV
